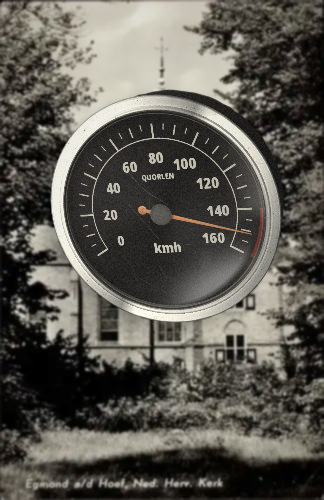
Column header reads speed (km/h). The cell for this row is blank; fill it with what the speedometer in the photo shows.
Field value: 150 km/h
